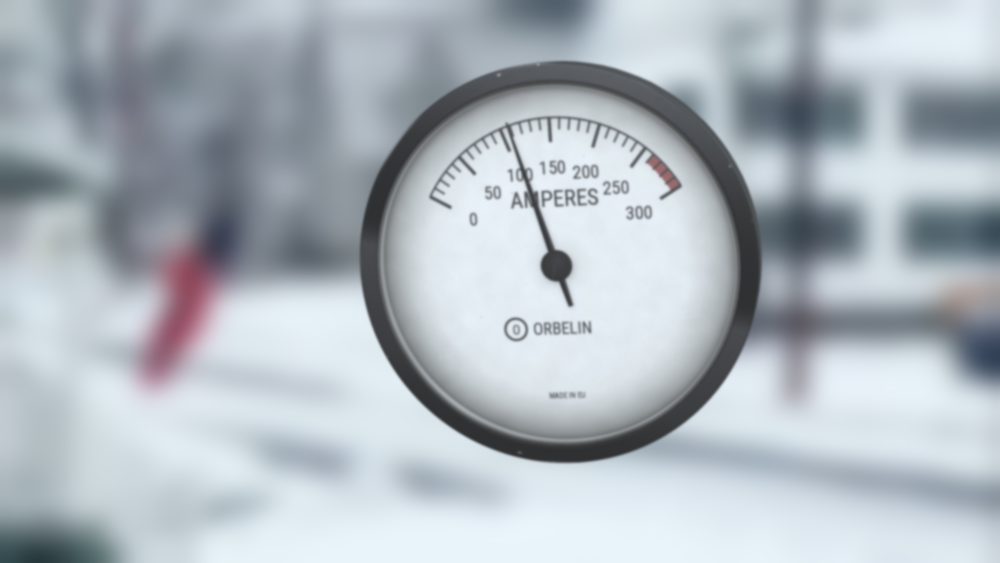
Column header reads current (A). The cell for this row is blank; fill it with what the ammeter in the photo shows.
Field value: 110 A
